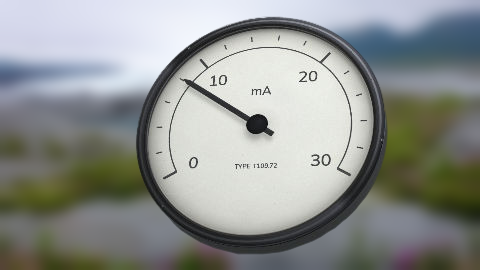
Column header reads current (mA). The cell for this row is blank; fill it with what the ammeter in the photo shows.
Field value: 8 mA
